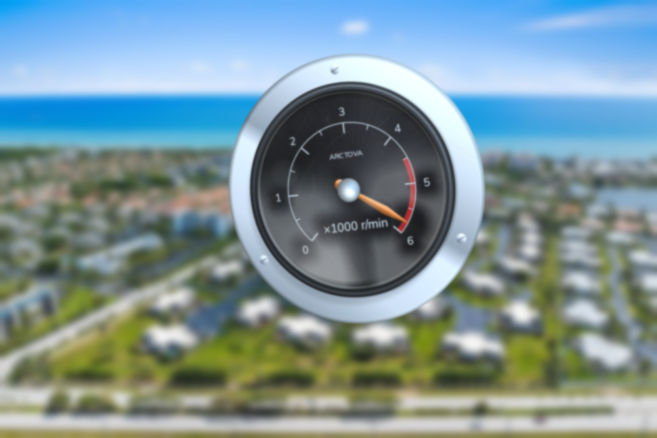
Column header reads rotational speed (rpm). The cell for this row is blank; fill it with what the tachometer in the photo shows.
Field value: 5750 rpm
